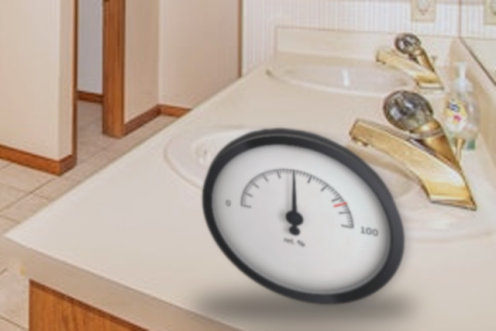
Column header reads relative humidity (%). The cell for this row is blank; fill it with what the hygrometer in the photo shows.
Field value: 50 %
